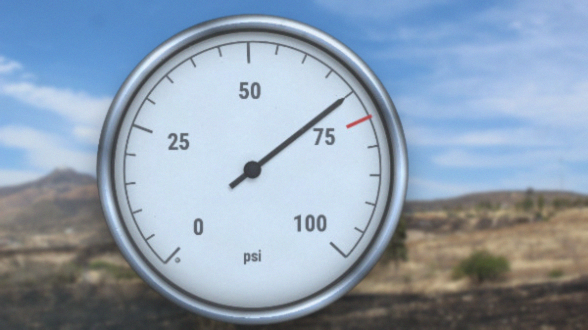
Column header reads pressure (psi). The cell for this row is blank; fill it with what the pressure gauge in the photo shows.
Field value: 70 psi
